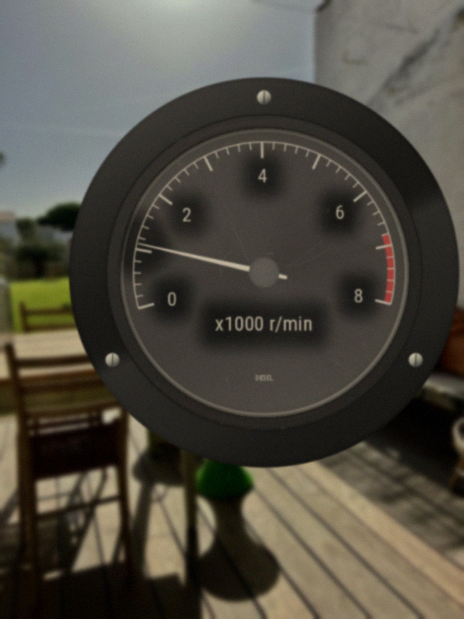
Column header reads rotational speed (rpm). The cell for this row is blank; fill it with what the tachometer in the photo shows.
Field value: 1100 rpm
